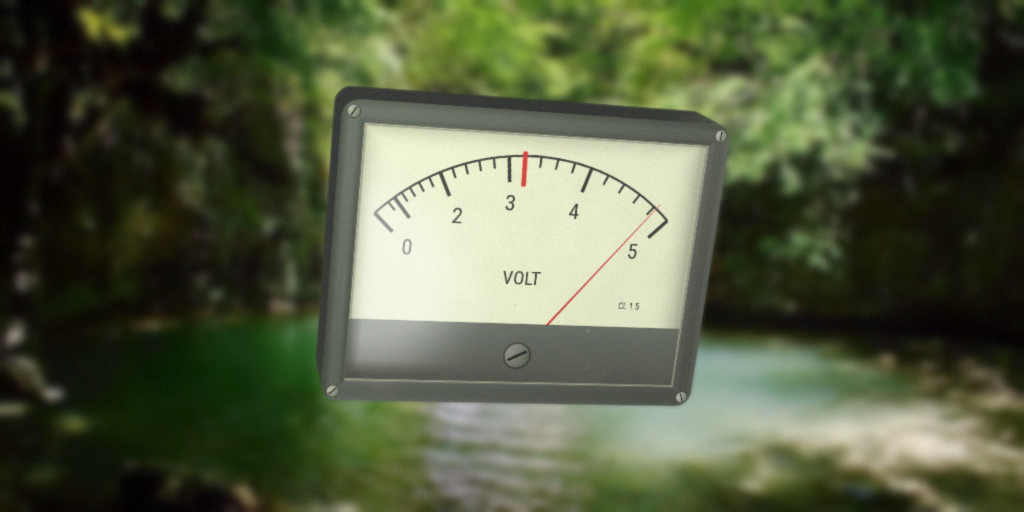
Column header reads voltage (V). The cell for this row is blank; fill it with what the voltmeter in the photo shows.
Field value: 4.8 V
